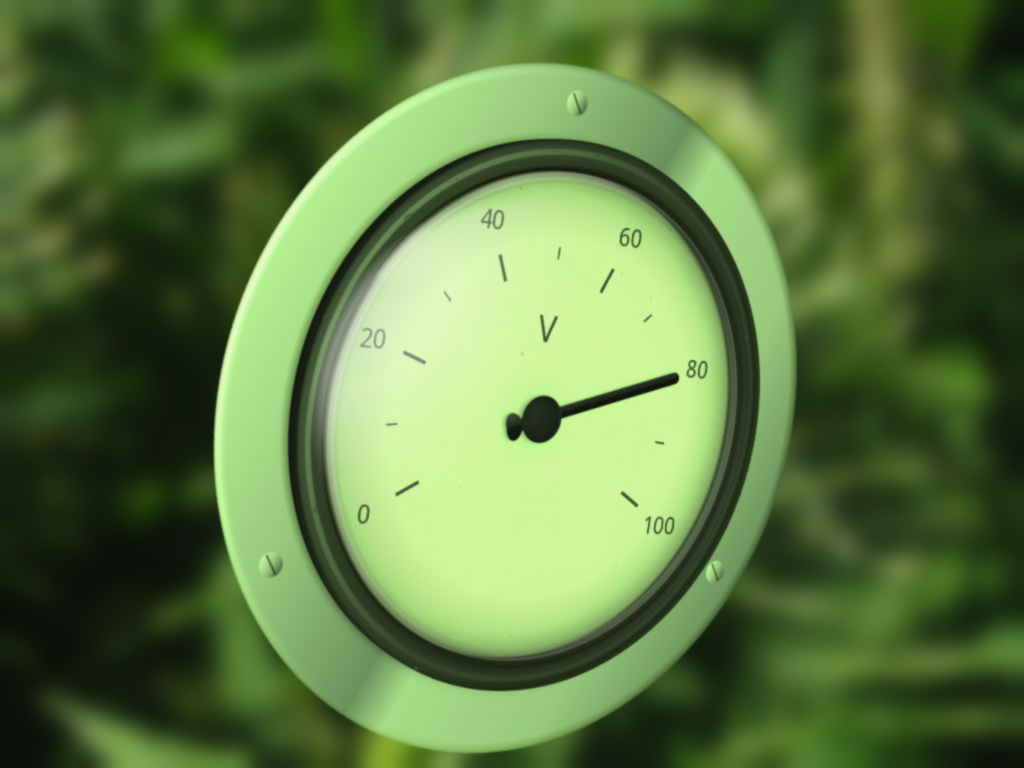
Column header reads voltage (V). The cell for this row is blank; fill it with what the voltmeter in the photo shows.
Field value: 80 V
